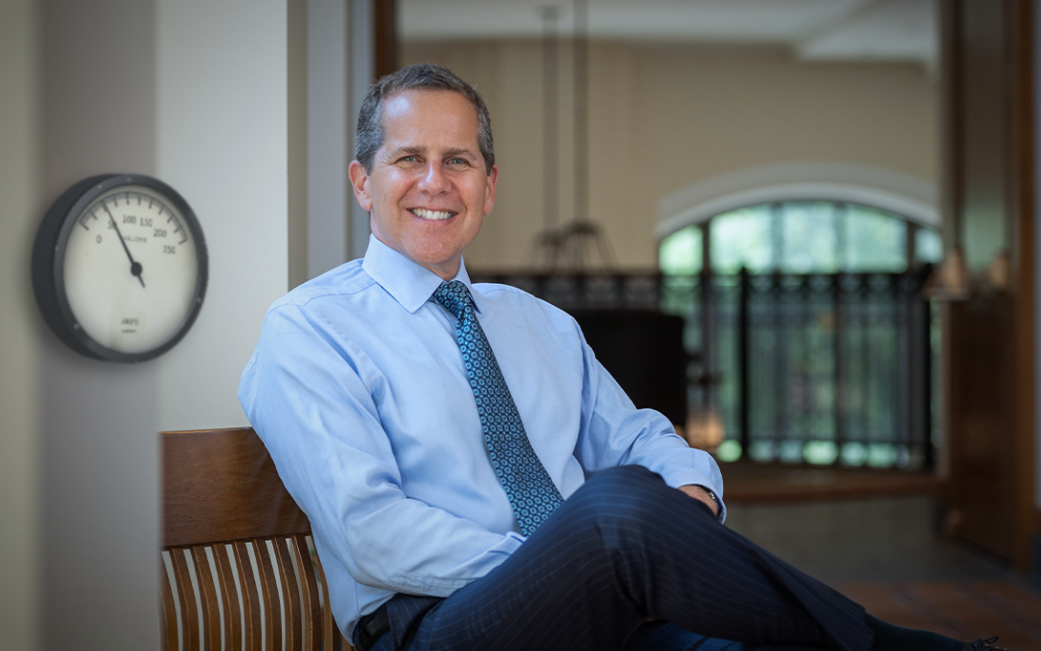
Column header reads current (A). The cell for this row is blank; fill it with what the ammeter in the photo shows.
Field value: 50 A
